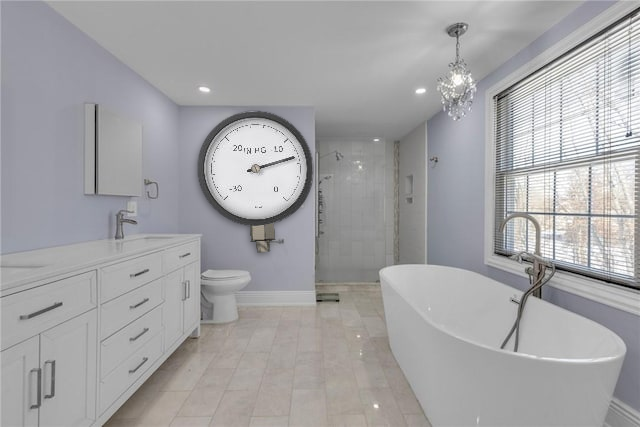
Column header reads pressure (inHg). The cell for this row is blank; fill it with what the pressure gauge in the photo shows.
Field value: -7 inHg
